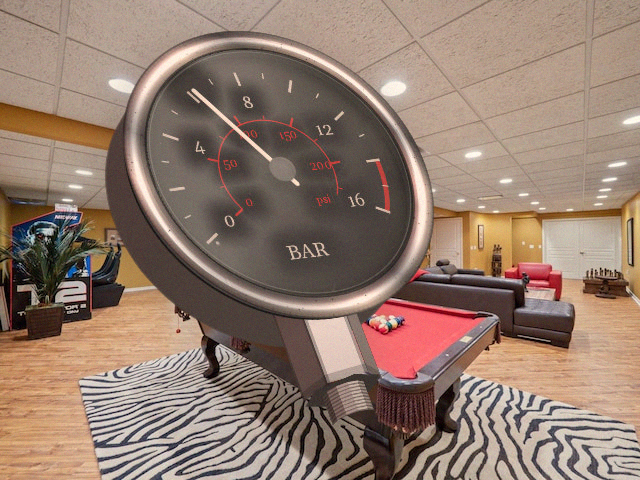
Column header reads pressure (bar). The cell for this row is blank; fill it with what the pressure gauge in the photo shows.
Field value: 6 bar
